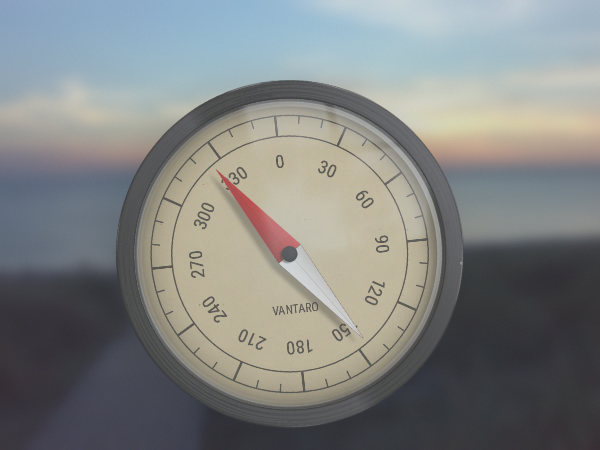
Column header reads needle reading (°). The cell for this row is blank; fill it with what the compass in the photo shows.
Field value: 325 °
